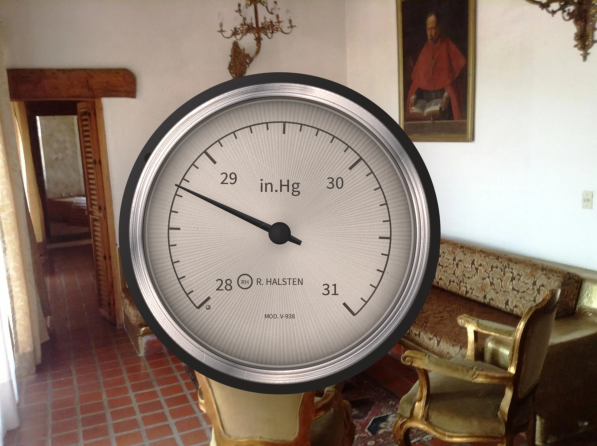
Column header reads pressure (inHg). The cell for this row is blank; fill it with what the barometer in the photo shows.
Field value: 28.75 inHg
